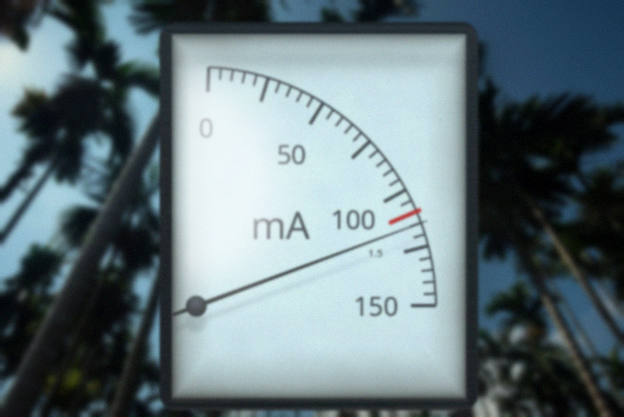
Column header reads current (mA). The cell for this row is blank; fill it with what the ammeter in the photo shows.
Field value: 115 mA
